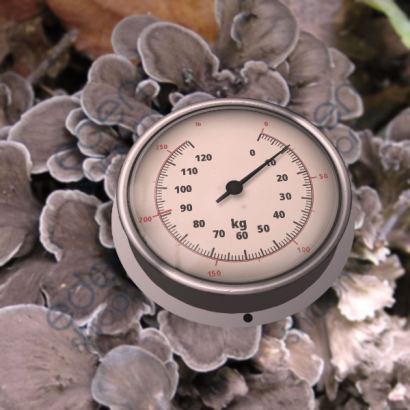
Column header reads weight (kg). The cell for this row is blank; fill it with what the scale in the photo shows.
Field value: 10 kg
